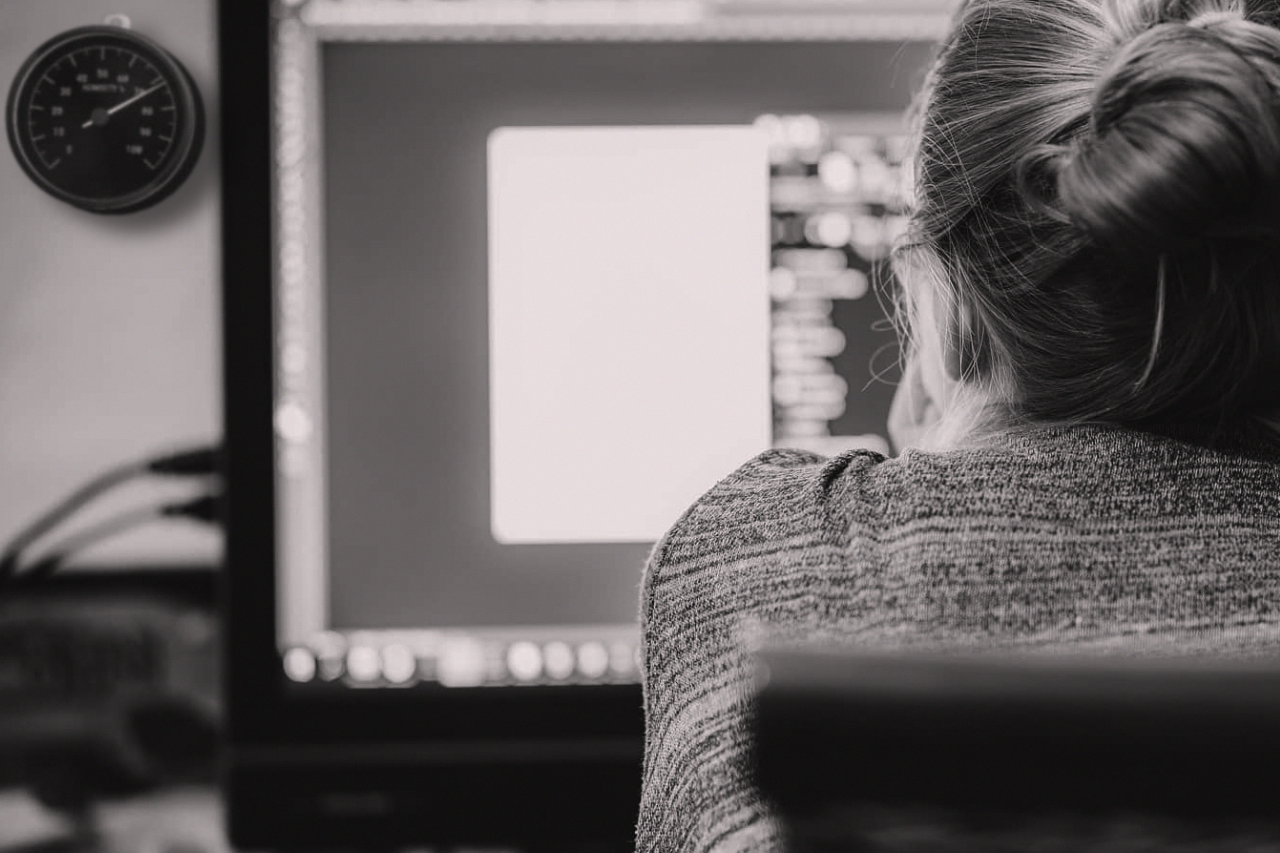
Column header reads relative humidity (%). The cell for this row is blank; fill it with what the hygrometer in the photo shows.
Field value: 72.5 %
